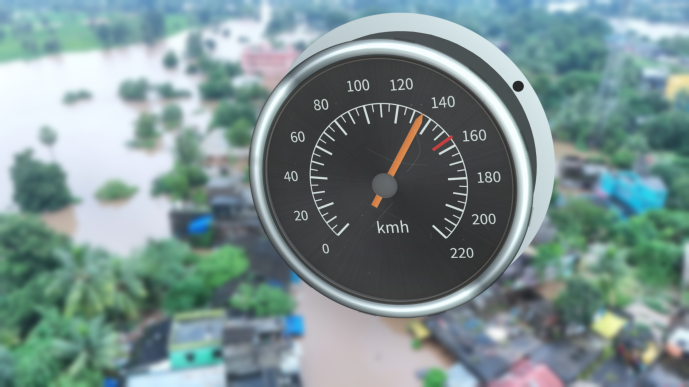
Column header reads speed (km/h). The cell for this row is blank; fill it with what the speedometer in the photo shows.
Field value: 135 km/h
